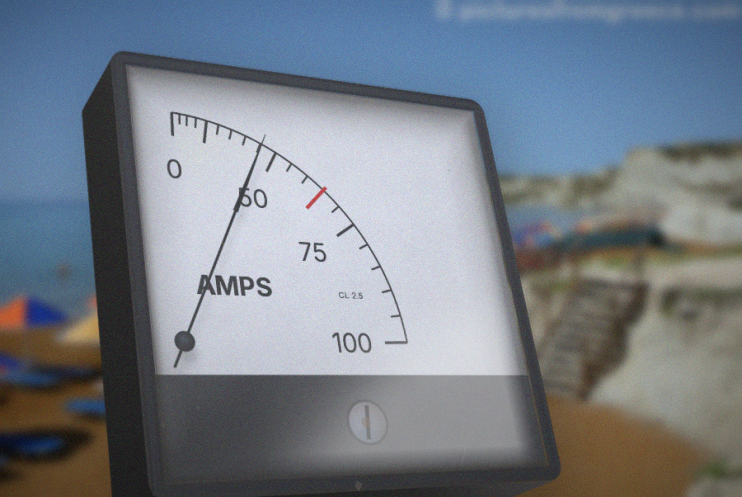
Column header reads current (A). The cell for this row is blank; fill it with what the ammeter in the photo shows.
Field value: 45 A
